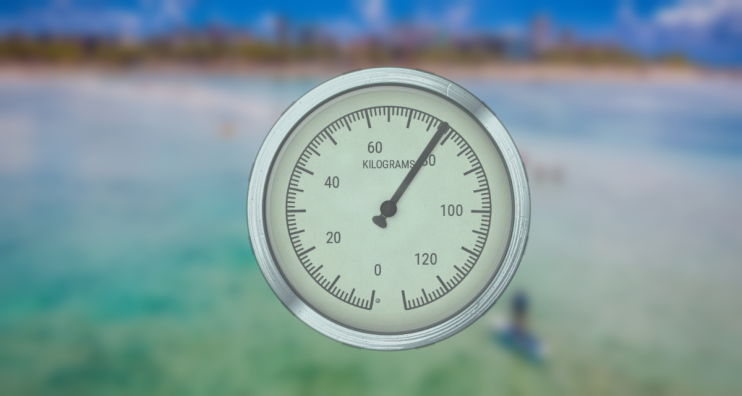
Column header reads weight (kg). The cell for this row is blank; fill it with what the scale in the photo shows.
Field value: 78 kg
